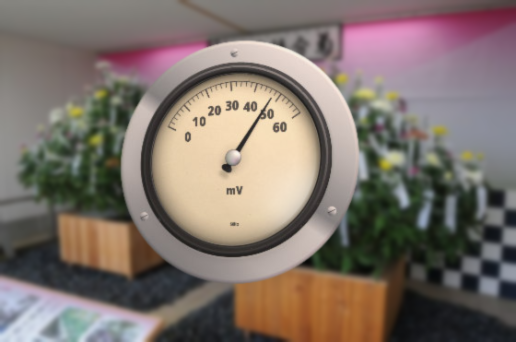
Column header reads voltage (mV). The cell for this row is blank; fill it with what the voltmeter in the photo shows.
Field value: 48 mV
